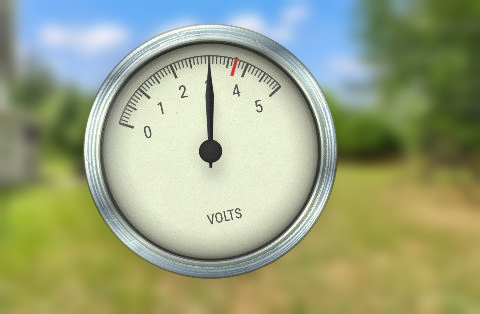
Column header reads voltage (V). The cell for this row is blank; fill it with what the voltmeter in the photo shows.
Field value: 3 V
